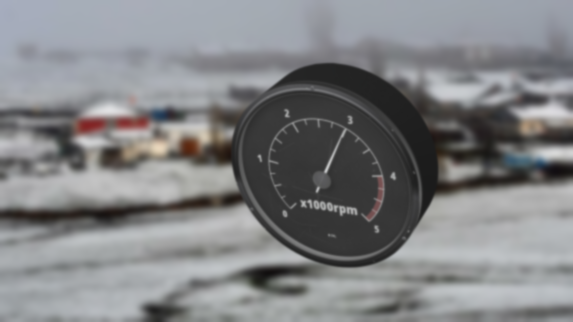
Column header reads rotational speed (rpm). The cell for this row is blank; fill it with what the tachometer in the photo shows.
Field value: 3000 rpm
